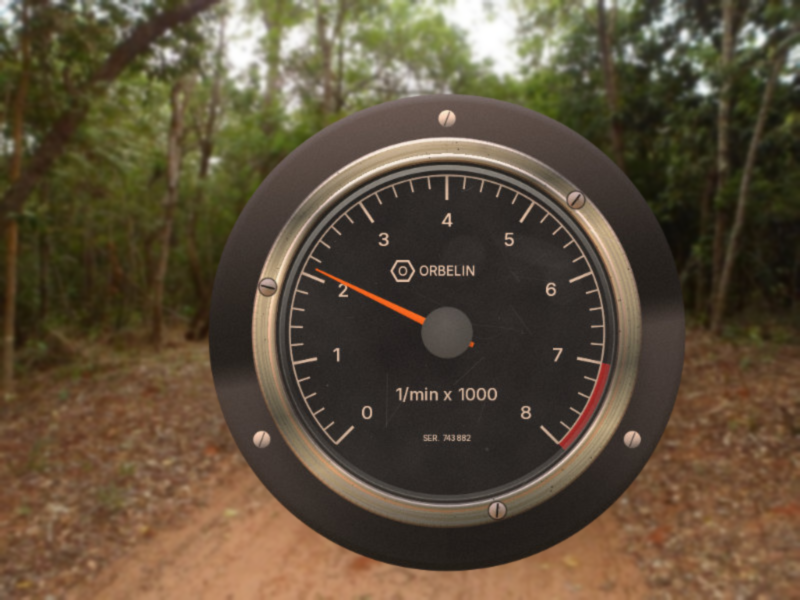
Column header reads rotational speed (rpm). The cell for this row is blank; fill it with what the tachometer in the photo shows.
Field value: 2100 rpm
